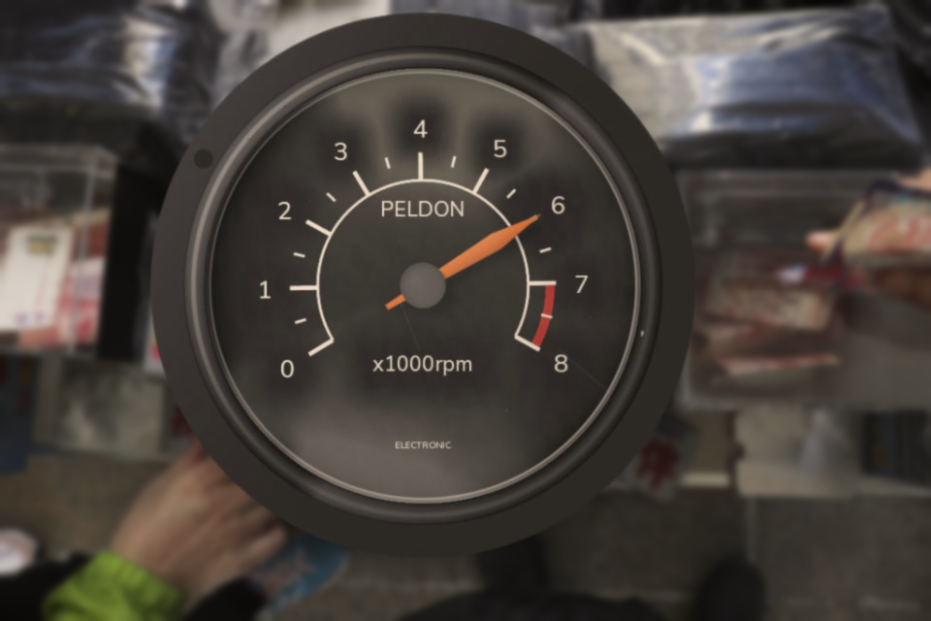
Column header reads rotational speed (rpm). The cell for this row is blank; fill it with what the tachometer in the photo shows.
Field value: 6000 rpm
